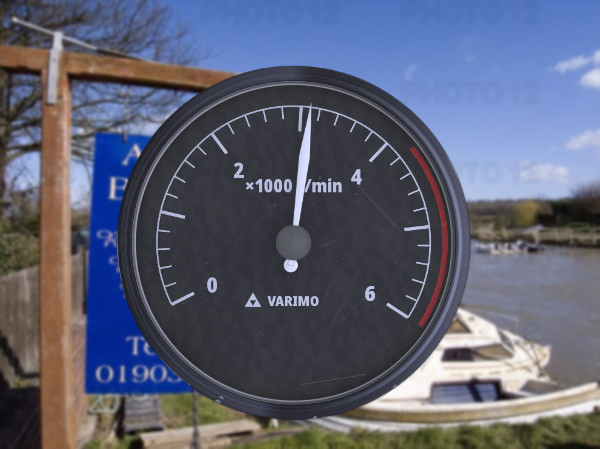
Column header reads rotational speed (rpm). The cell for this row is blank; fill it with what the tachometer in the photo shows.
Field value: 3100 rpm
